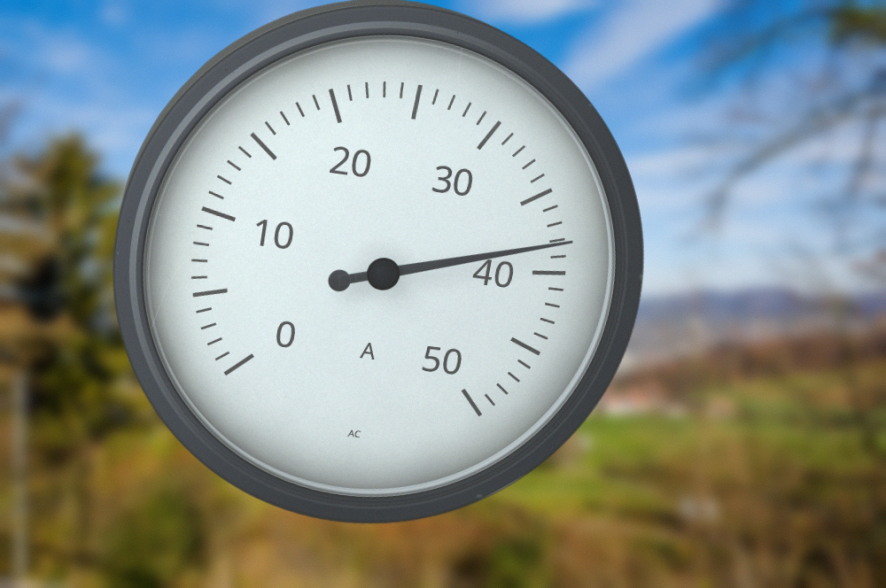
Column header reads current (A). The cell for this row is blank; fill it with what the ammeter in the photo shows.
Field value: 38 A
